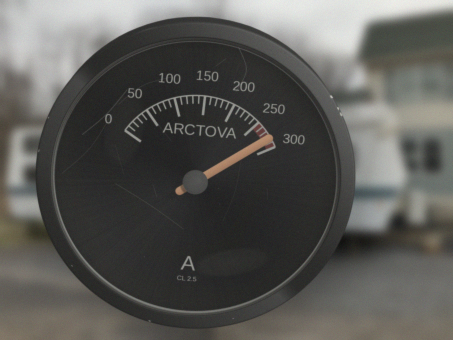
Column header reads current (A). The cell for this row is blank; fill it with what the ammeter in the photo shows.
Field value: 280 A
